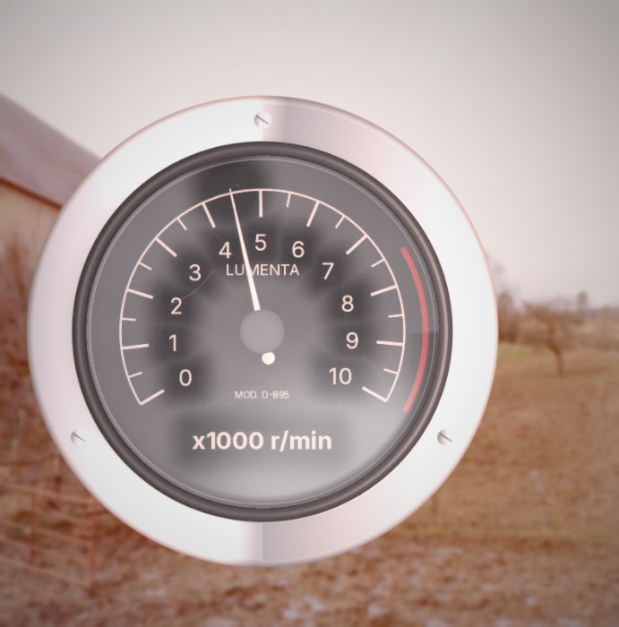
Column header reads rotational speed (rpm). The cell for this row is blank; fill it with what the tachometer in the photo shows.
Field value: 4500 rpm
